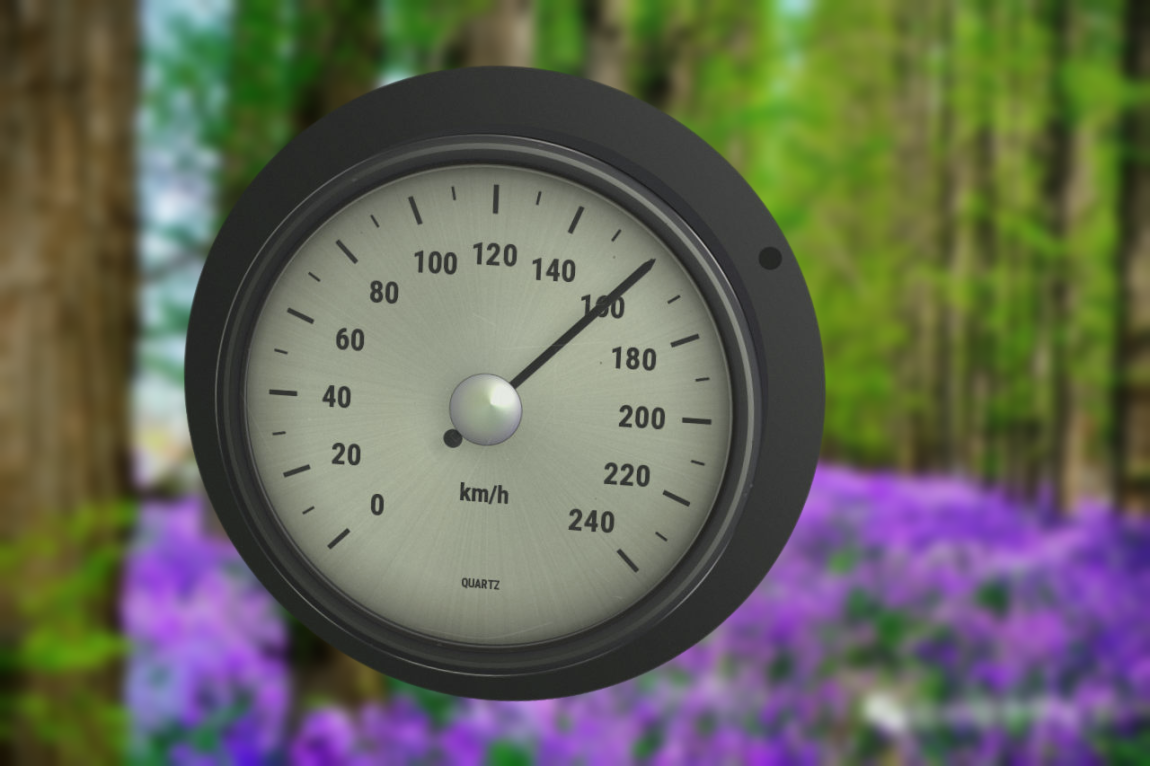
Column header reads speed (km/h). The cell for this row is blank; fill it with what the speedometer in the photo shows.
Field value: 160 km/h
